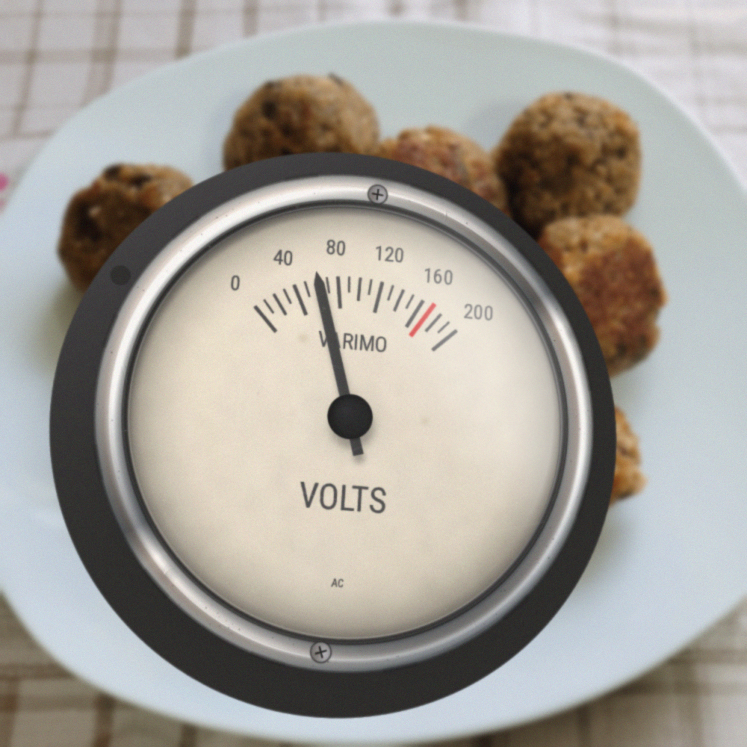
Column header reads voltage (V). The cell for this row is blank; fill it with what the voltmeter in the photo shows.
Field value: 60 V
